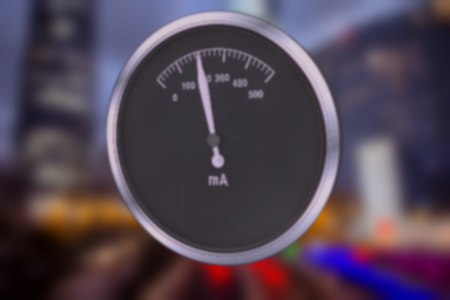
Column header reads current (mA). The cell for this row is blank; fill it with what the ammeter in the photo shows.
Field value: 200 mA
